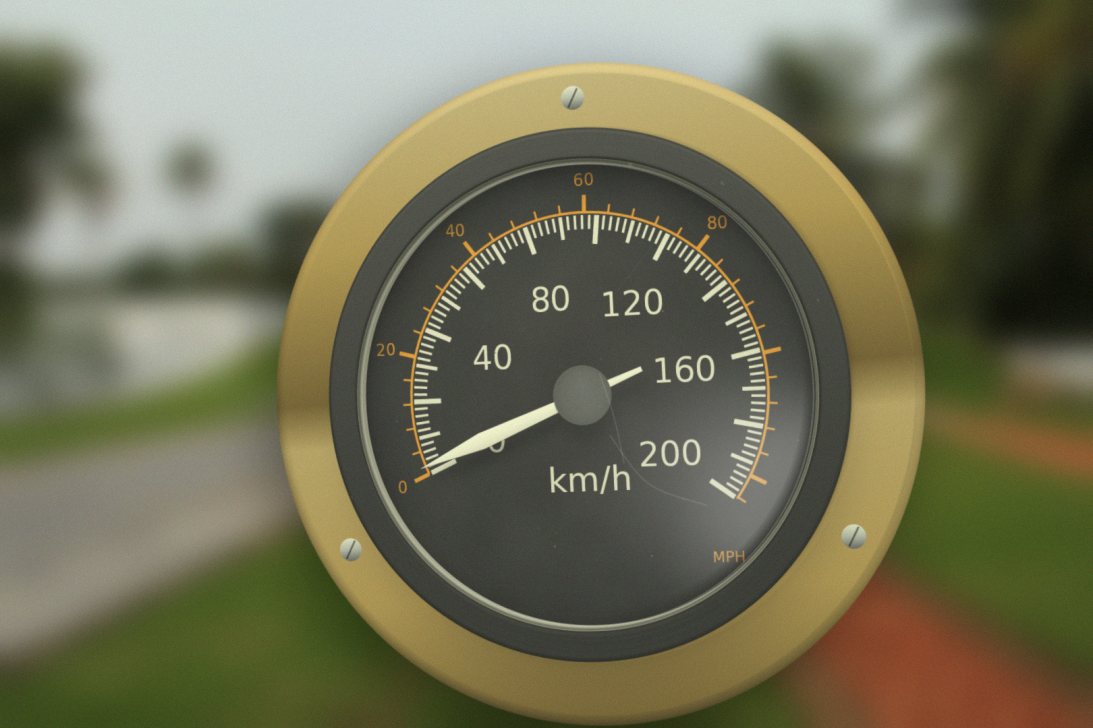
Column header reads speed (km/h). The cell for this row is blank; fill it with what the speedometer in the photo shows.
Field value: 2 km/h
